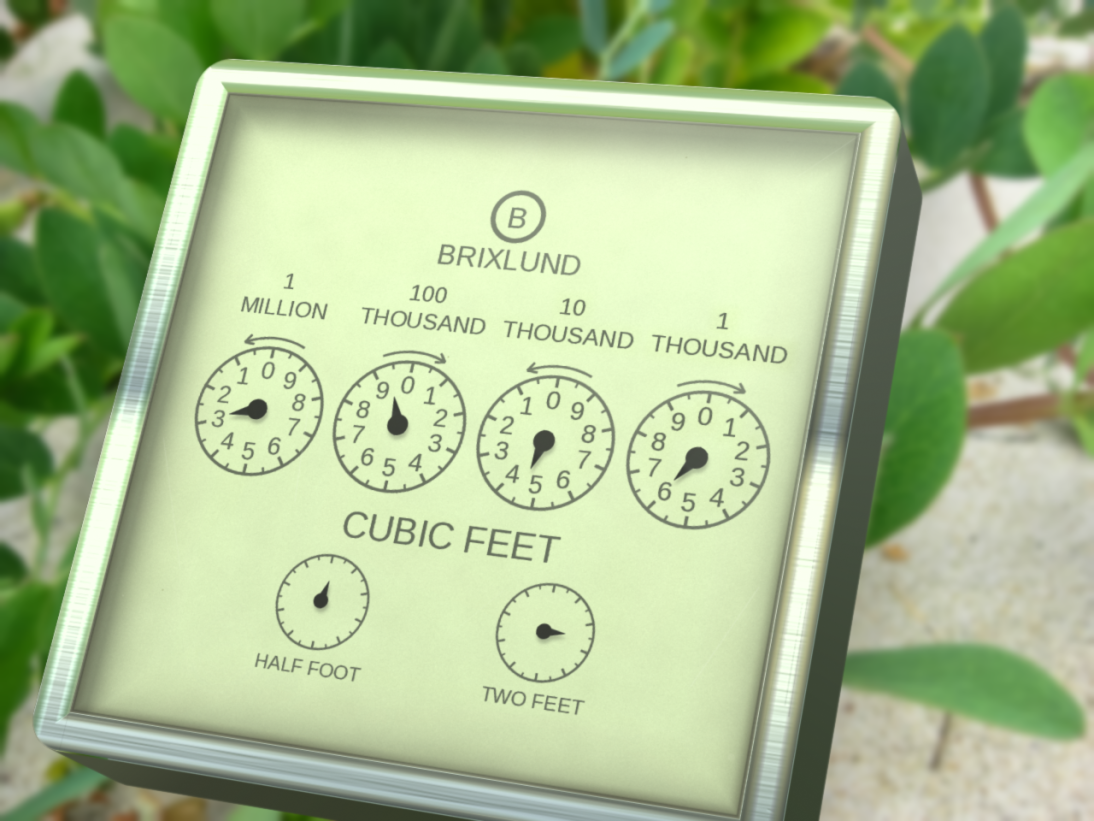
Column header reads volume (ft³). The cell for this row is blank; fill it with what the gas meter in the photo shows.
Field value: 294600 ft³
